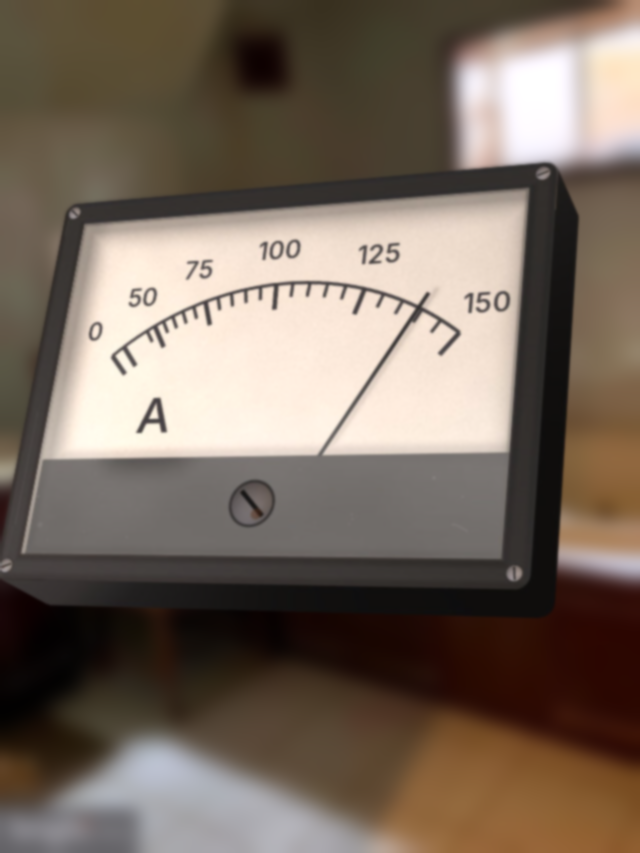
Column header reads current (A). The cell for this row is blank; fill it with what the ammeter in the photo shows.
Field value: 140 A
